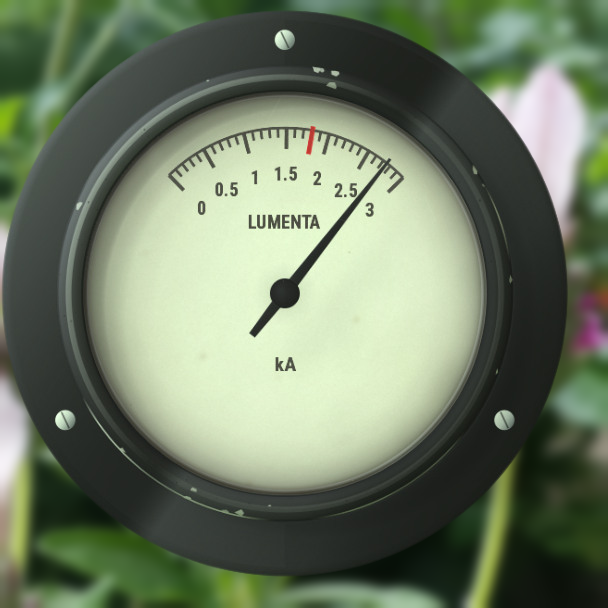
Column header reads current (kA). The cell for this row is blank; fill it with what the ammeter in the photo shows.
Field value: 2.75 kA
